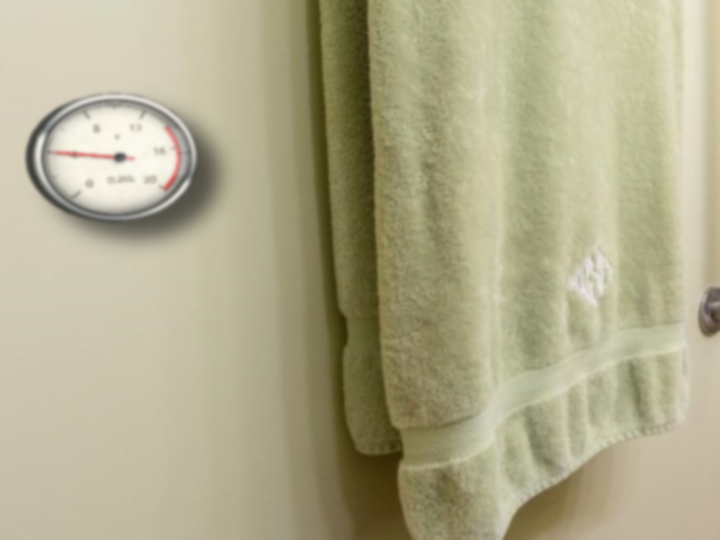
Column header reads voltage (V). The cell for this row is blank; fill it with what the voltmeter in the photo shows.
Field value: 4 V
